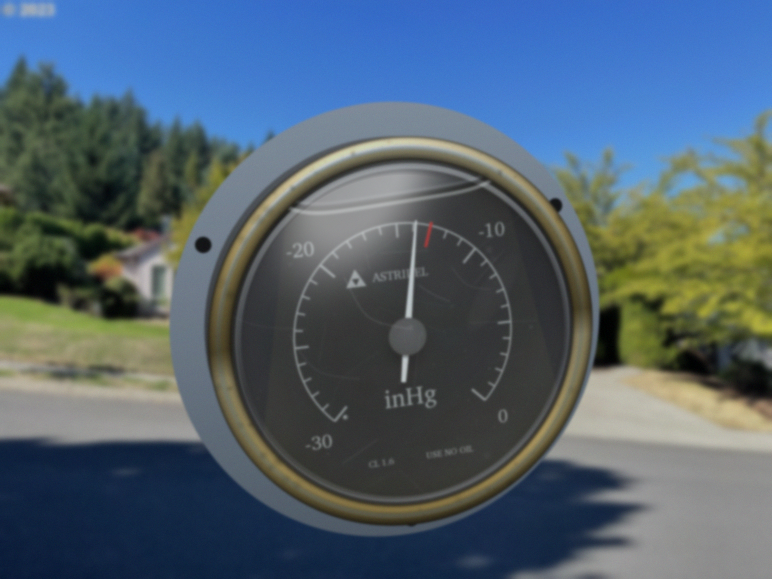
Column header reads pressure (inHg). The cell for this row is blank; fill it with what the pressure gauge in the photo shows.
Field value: -14 inHg
